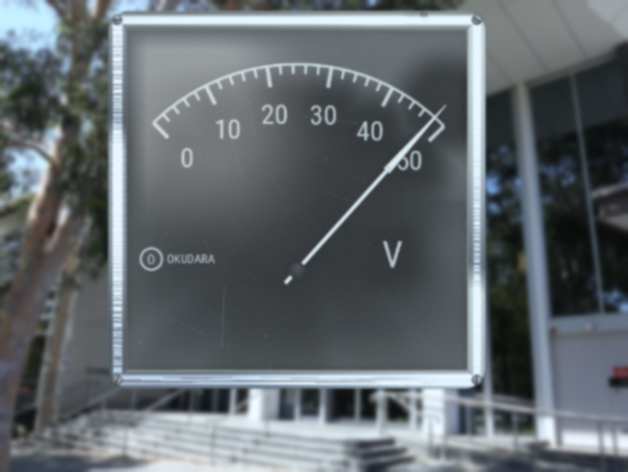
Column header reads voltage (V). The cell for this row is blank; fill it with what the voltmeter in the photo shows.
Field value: 48 V
